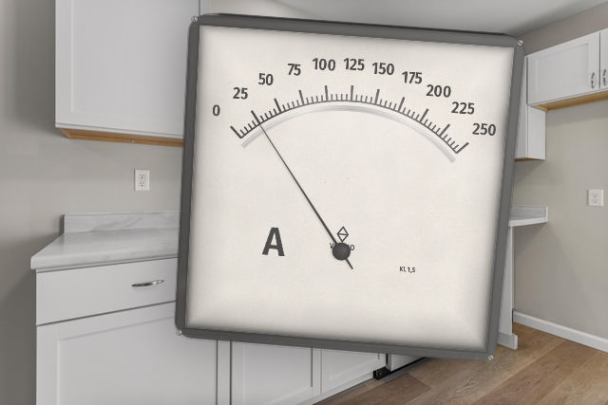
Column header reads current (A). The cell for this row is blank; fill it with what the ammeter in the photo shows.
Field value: 25 A
